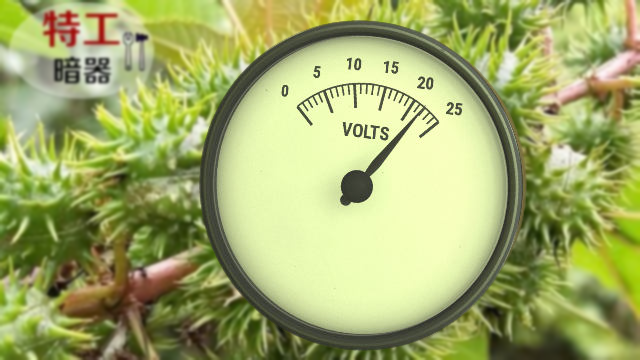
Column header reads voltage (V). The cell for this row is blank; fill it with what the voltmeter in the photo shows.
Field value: 22 V
